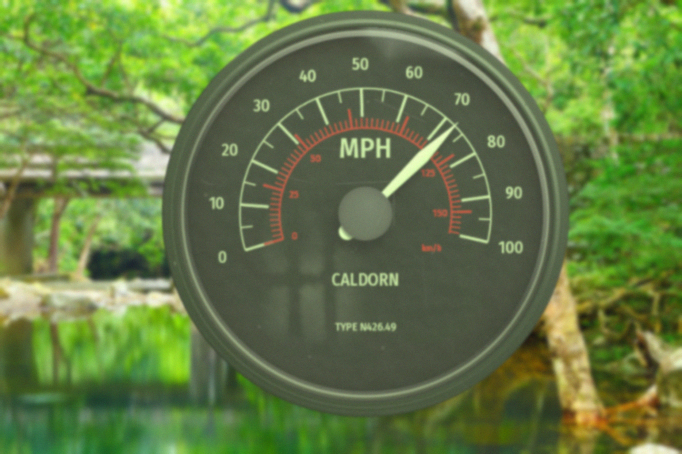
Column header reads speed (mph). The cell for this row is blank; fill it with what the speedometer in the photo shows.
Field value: 72.5 mph
